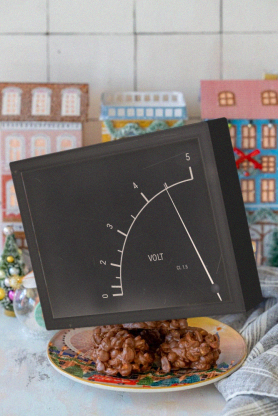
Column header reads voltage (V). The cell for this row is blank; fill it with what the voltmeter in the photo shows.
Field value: 4.5 V
